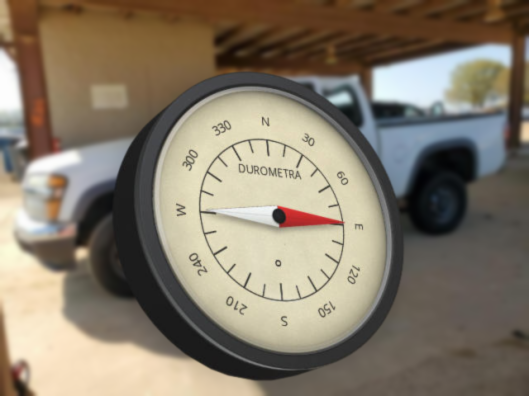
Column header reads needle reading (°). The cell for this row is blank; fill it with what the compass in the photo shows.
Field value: 90 °
